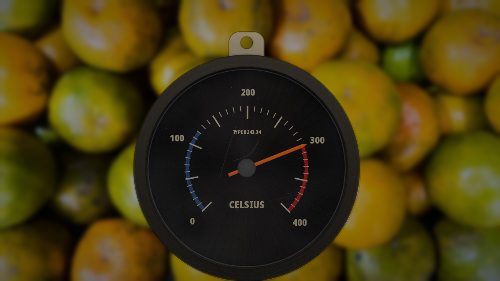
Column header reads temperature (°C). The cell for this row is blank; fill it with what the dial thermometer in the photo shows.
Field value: 300 °C
